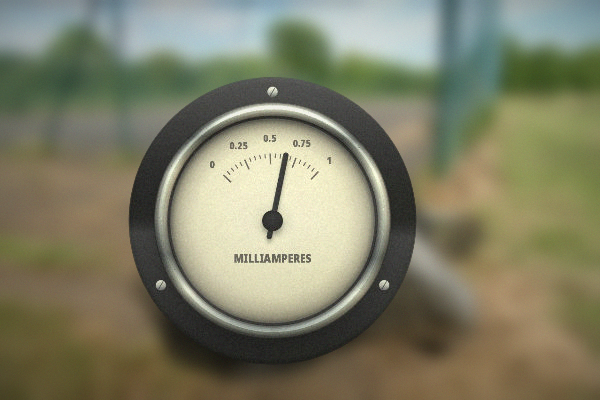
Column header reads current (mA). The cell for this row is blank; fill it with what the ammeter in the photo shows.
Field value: 0.65 mA
